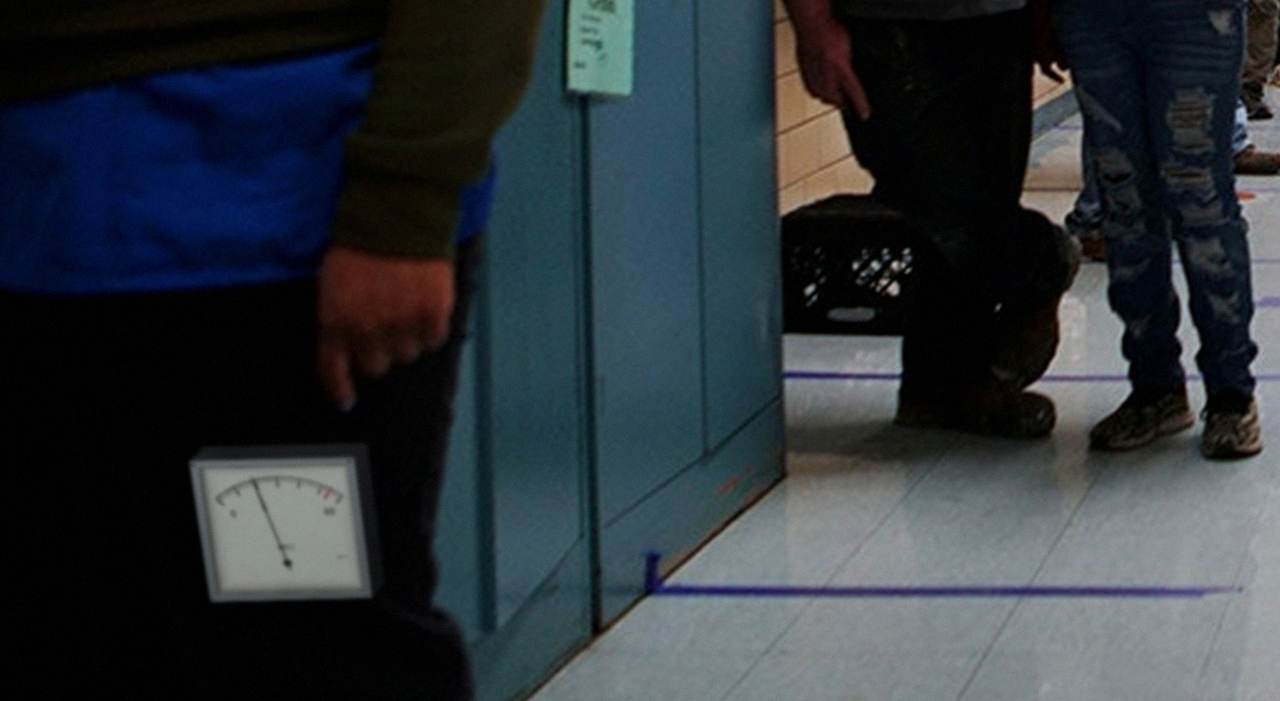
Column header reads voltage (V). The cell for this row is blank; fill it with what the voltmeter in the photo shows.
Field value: 20 V
